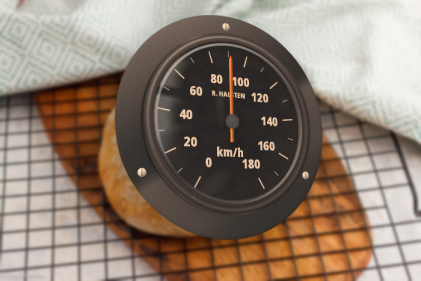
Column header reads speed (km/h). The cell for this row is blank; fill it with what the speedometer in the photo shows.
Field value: 90 km/h
